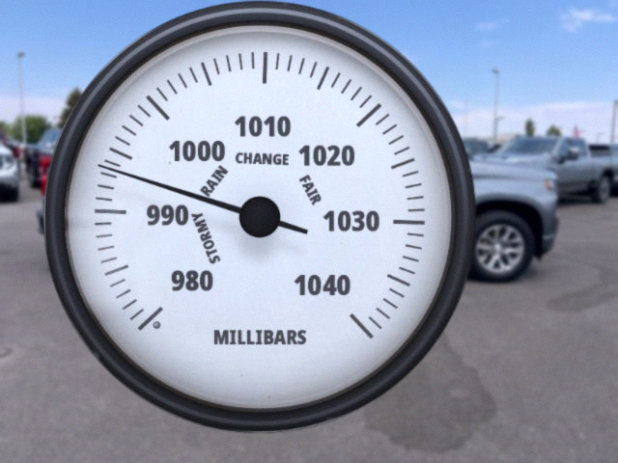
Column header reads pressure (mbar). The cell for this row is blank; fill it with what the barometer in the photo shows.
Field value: 993.5 mbar
